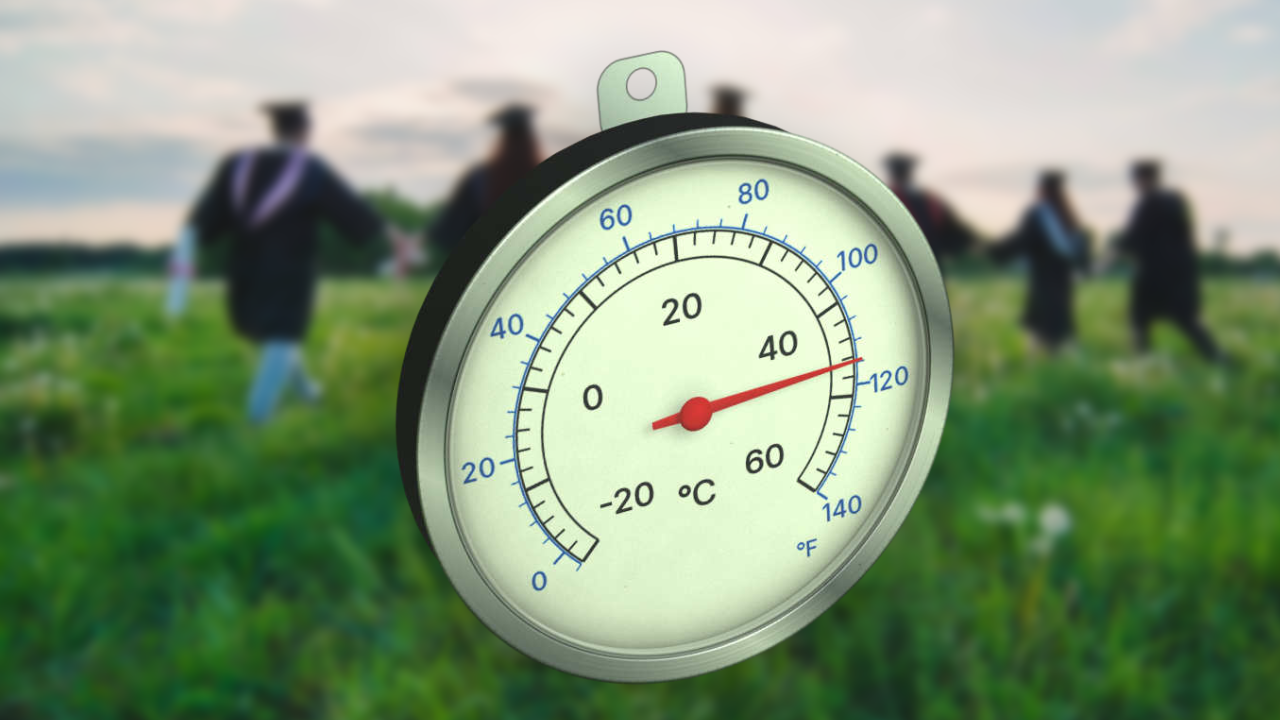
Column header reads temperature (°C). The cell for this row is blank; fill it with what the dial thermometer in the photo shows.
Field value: 46 °C
